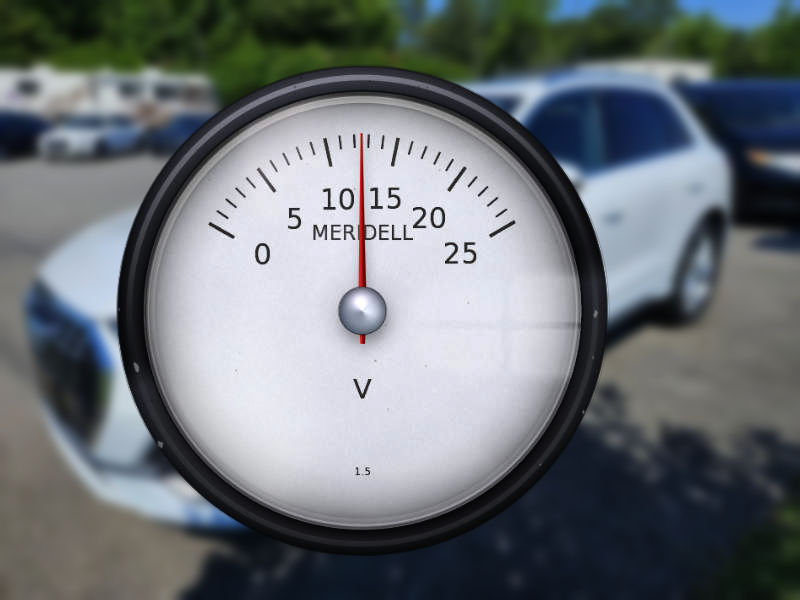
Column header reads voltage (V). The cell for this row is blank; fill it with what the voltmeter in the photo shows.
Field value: 12.5 V
